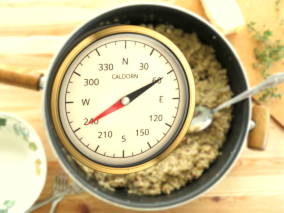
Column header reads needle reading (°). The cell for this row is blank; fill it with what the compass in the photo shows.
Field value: 240 °
